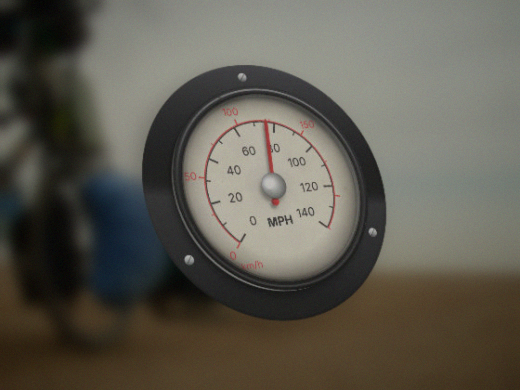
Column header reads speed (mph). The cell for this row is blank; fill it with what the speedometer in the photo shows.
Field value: 75 mph
